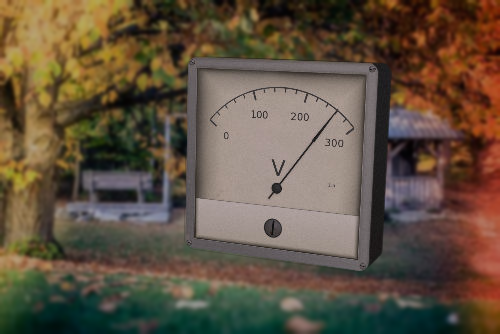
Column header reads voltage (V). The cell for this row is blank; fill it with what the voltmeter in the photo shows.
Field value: 260 V
